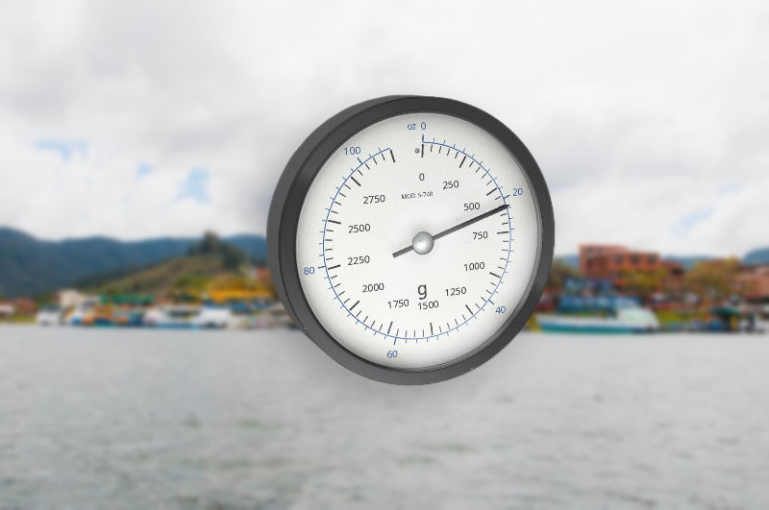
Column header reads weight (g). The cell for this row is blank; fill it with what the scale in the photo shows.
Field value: 600 g
